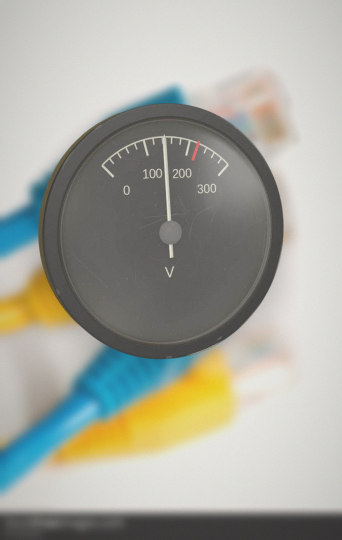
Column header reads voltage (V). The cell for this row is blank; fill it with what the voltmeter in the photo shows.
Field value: 140 V
